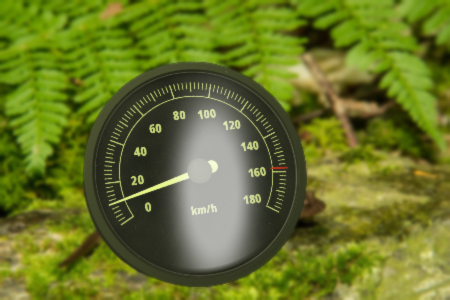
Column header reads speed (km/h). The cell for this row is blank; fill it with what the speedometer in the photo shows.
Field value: 10 km/h
